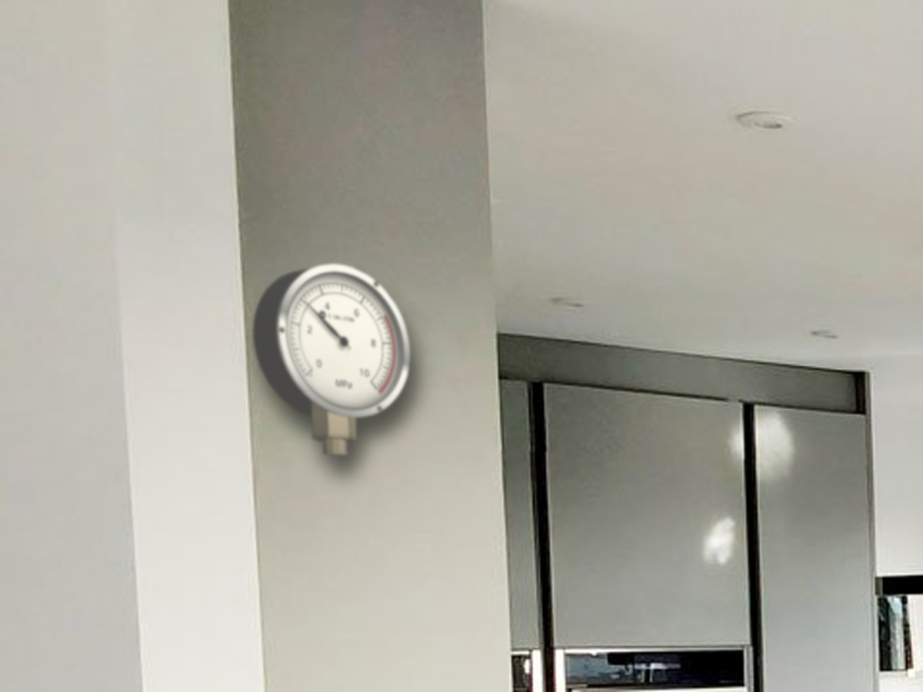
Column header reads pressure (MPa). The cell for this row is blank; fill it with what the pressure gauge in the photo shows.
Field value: 3 MPa
